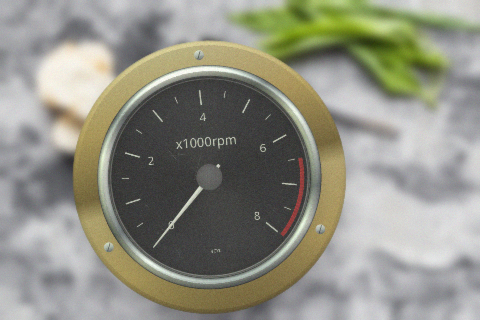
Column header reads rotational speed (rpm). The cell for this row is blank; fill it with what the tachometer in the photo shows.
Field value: 0 rpm
